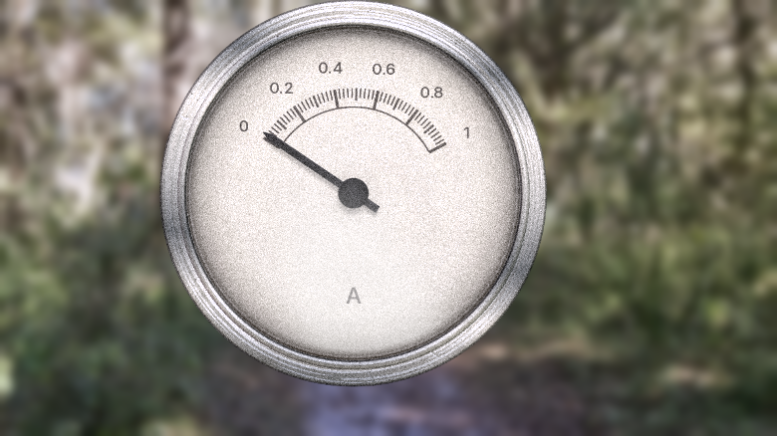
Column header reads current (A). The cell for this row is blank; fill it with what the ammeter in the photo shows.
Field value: 0.02 A
